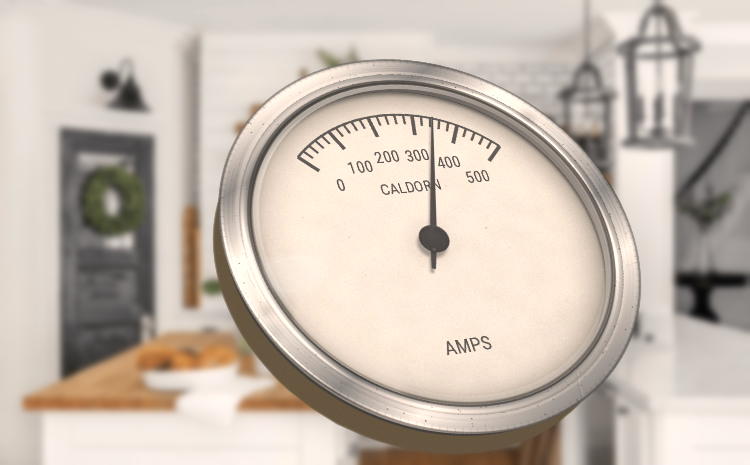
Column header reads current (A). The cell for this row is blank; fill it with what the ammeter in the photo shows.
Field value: 340 A
